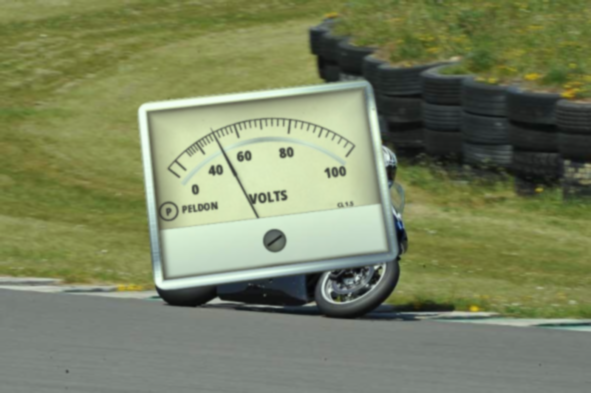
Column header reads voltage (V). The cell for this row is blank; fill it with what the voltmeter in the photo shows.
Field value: 50 V
